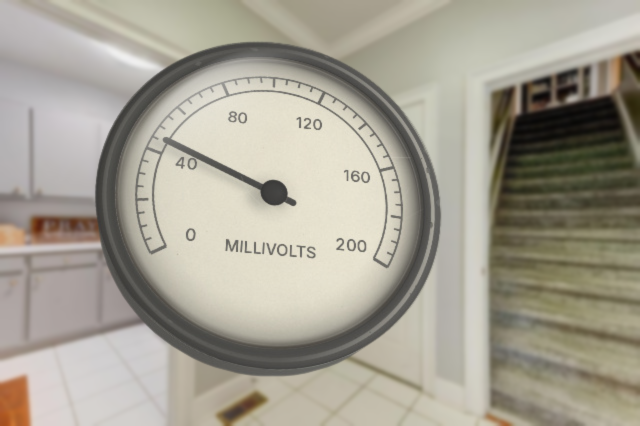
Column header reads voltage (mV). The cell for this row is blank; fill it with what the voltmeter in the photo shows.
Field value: 45 mV
